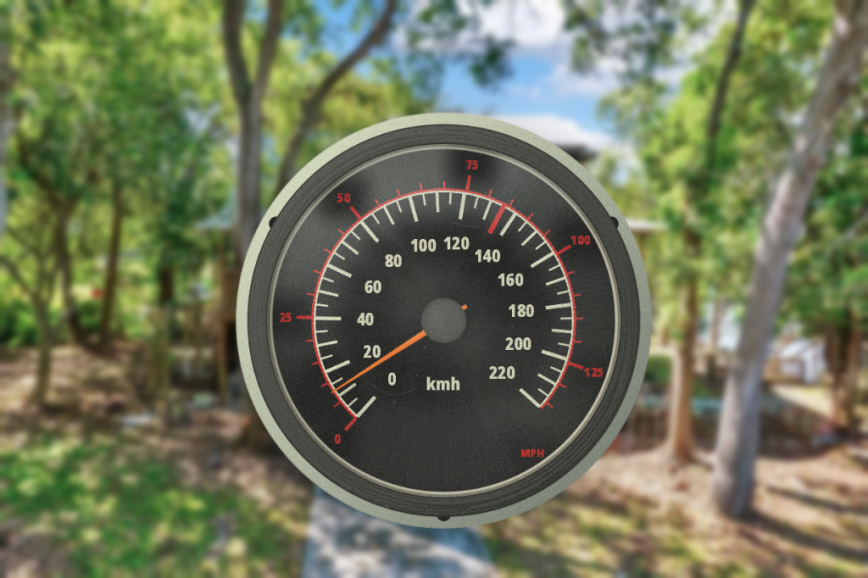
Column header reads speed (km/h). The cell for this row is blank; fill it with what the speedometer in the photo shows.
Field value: 12.5 km/h
